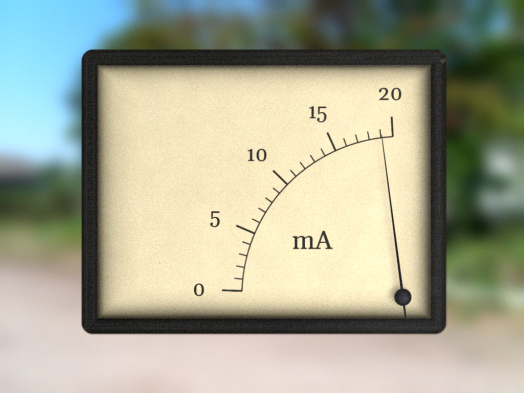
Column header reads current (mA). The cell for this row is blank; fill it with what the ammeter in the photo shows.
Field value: 19 mA
